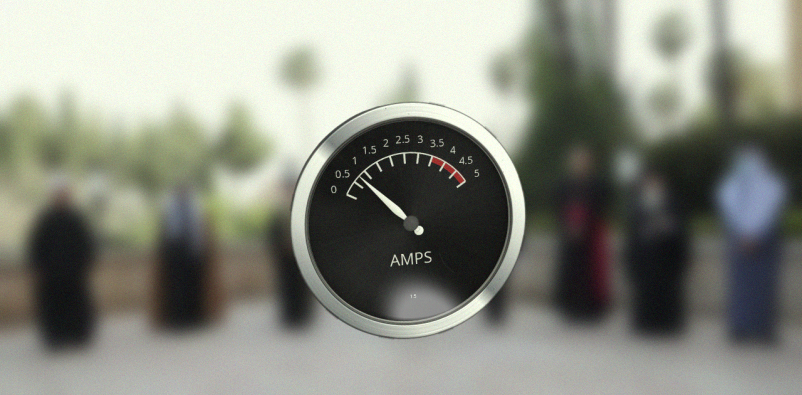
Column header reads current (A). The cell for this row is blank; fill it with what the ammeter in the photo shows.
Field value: 0.75 A
